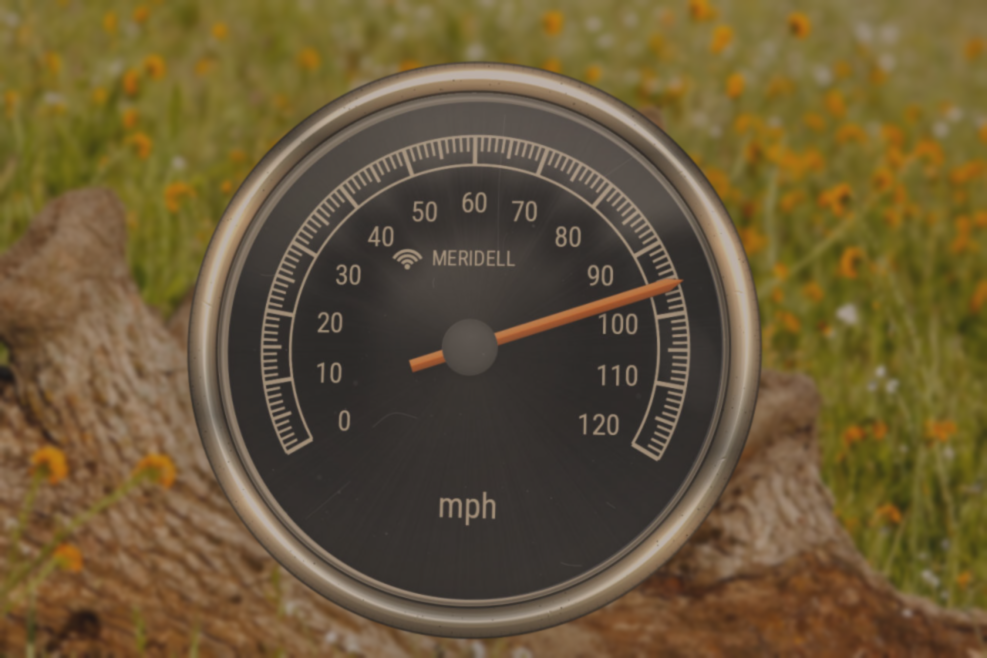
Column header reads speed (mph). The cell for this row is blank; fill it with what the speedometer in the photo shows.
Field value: 96 mph
